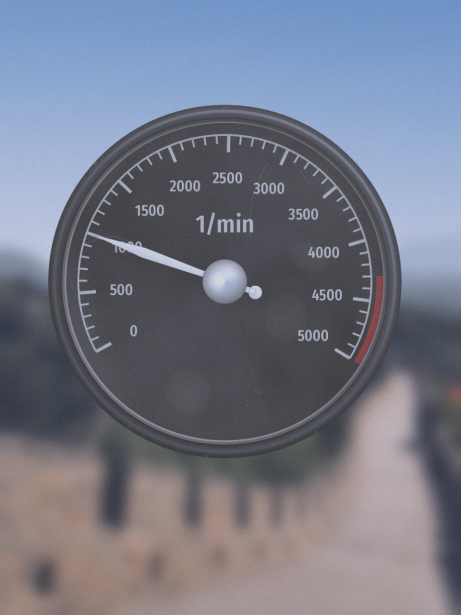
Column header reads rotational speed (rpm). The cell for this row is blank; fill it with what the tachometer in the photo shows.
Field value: 1000 rpm
